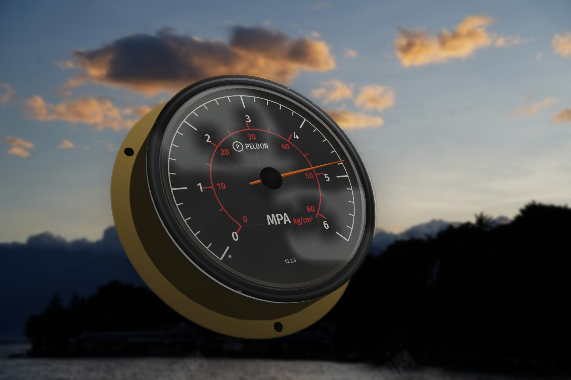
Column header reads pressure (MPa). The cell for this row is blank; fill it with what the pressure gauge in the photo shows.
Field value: 4.8 MPa
